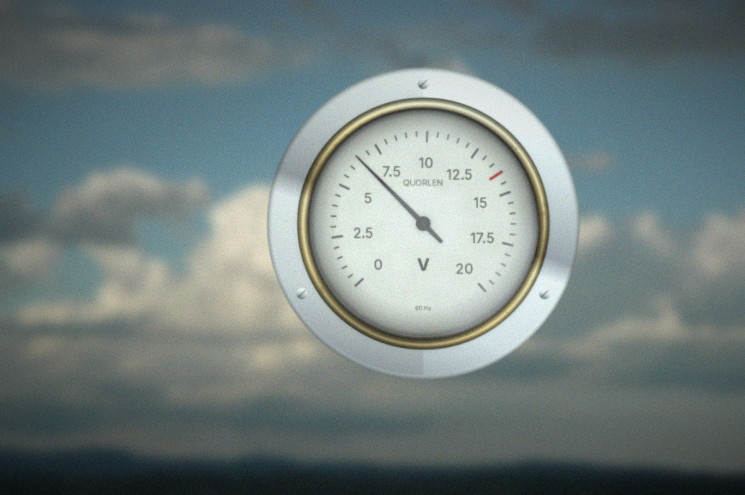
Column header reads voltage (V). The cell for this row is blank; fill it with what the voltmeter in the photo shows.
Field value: 6.5 V
